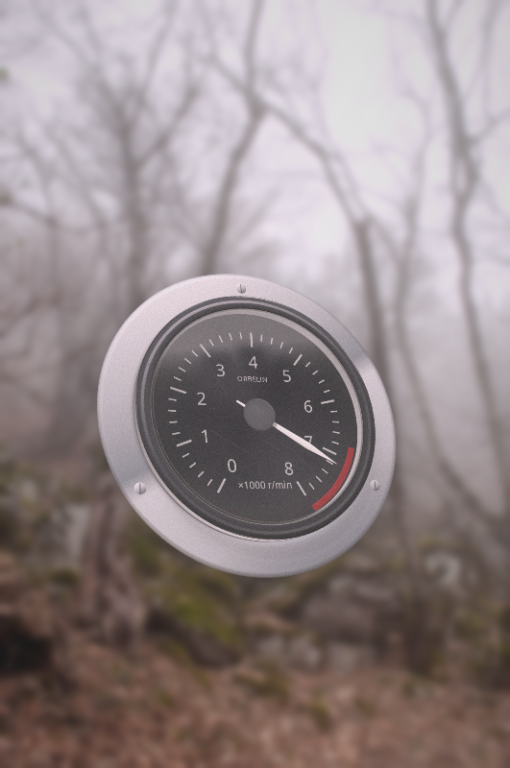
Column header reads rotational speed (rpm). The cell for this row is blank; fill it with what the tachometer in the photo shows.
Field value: 7200 rpm
